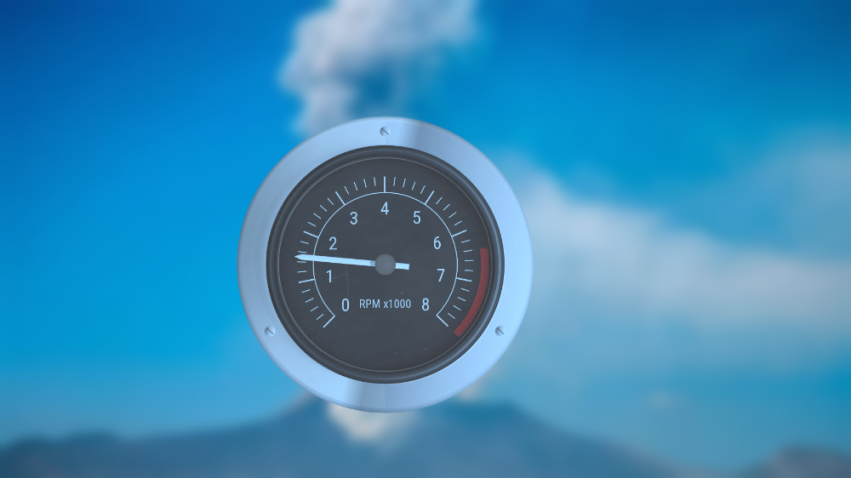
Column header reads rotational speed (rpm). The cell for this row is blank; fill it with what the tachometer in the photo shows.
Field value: 1500 rpm
